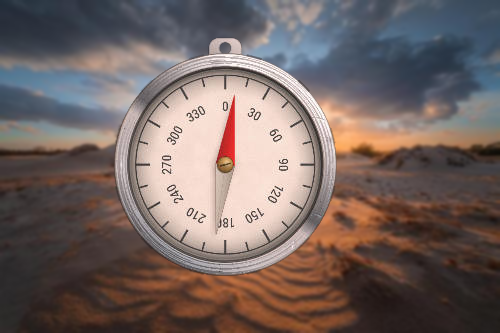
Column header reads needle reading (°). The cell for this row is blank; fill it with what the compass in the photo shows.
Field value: 7.5 °
